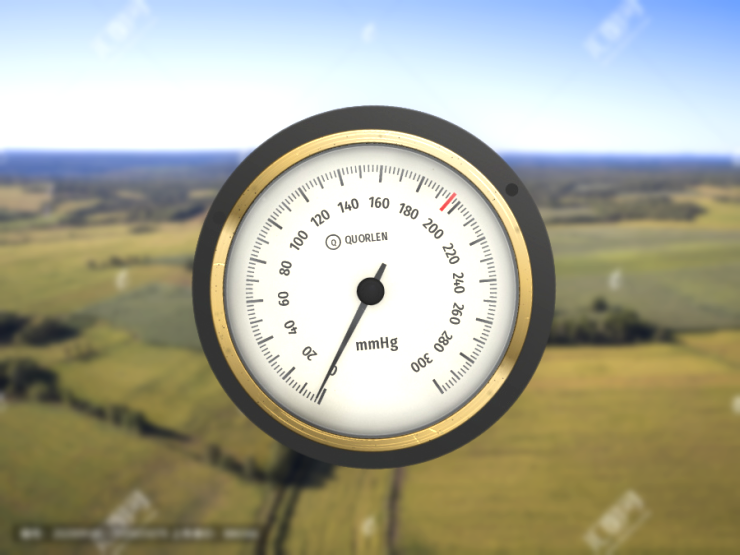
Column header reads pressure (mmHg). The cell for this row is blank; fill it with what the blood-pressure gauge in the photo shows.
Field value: 2 mmHg
